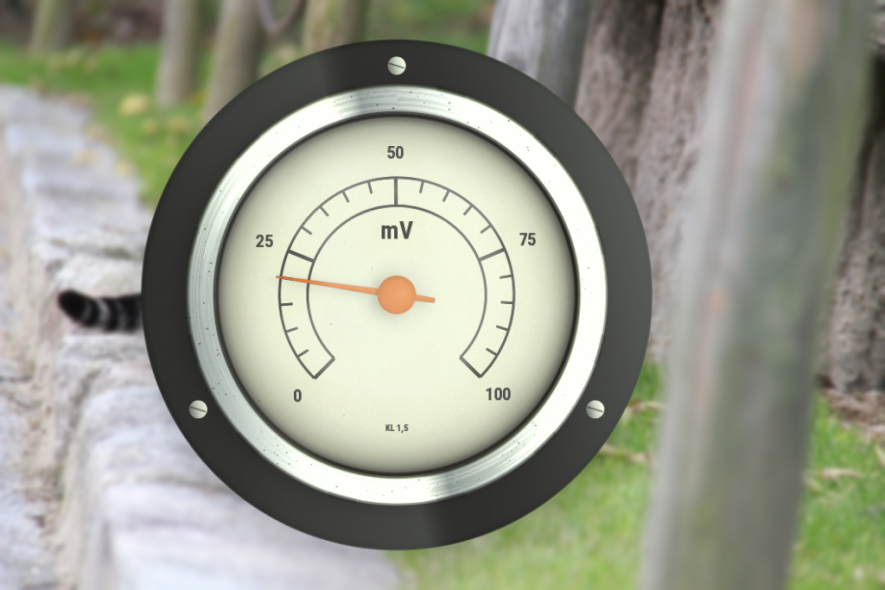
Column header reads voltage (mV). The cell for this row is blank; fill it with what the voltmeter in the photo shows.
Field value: 20 mV
